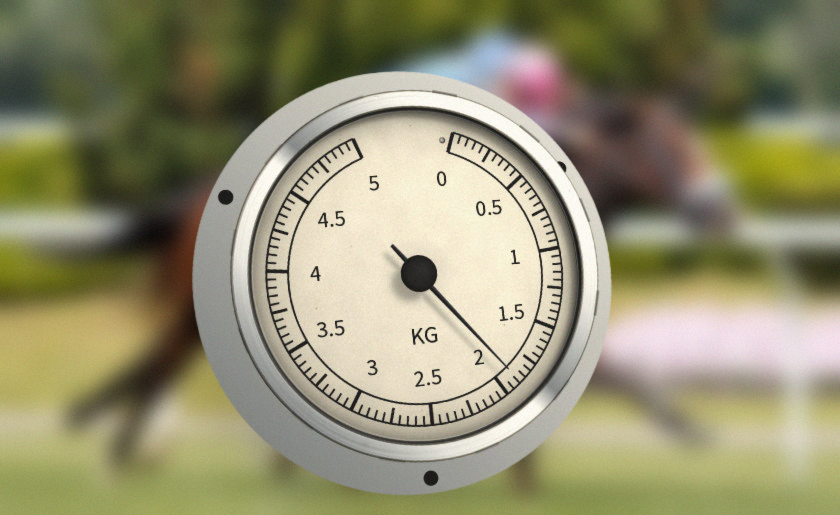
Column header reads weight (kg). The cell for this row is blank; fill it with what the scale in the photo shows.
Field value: 1.9 kg
